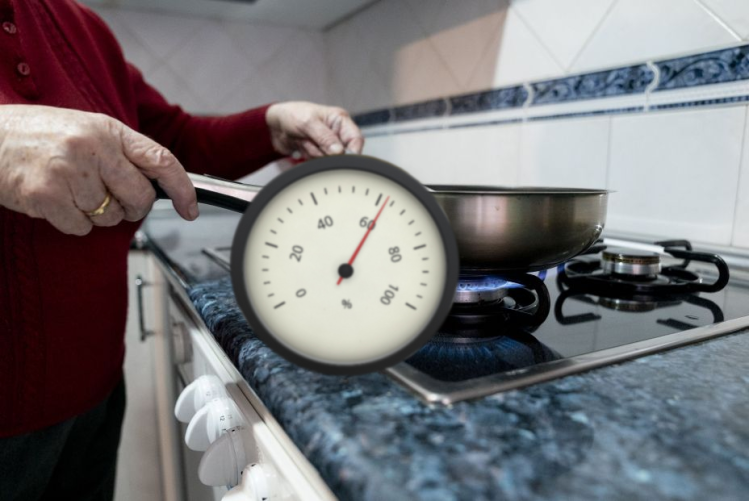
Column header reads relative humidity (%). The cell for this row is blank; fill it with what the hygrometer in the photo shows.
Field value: 62 %
